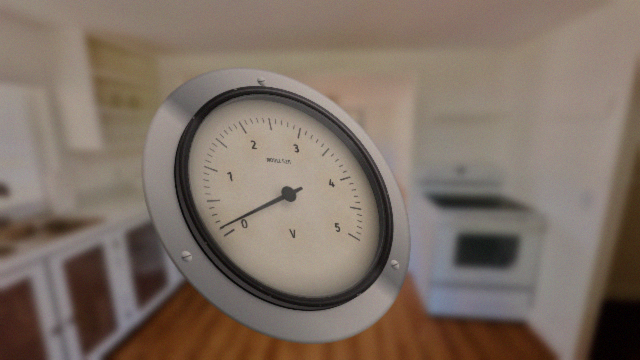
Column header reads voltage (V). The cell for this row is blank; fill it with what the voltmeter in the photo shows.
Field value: 0.1 V
